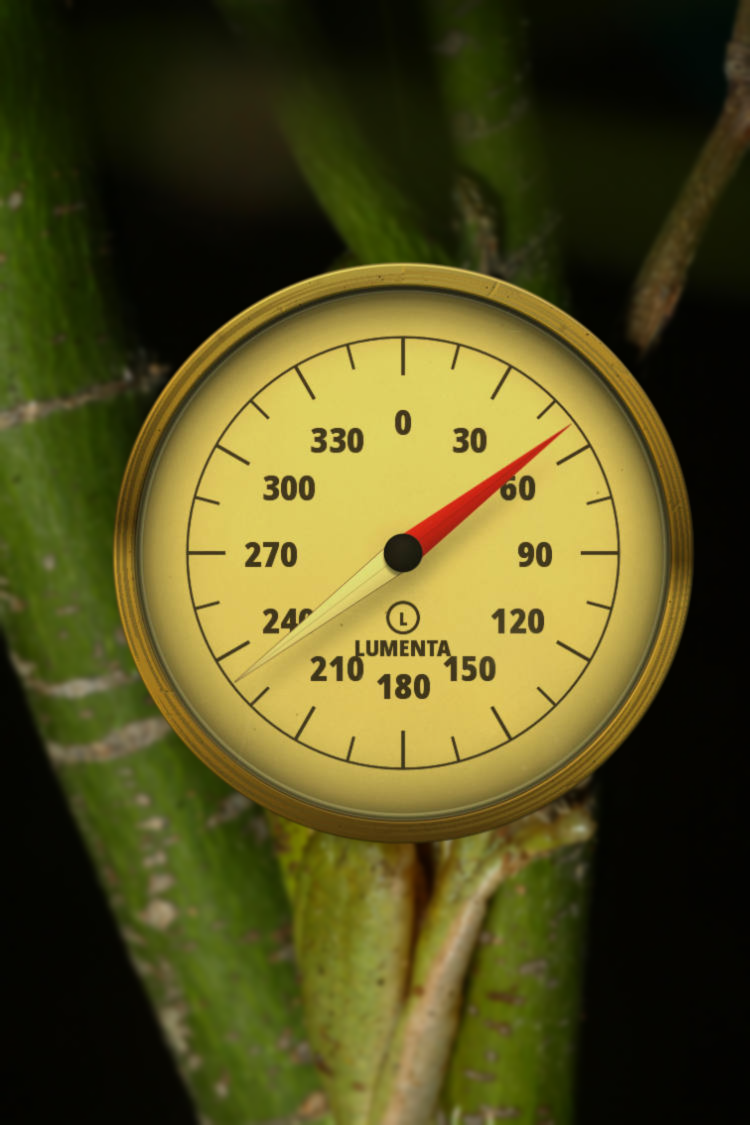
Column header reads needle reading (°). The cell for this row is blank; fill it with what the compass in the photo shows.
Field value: 52.5 °
